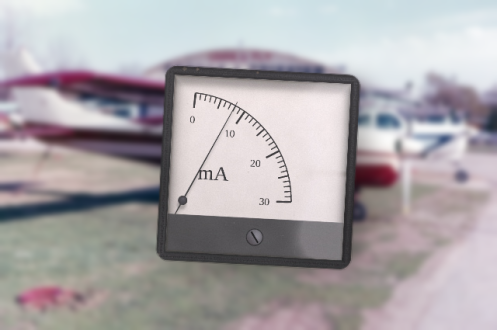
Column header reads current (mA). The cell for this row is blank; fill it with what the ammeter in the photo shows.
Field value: 8 mA
